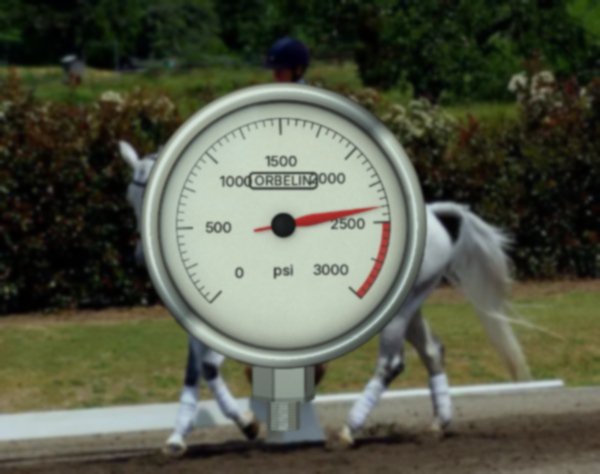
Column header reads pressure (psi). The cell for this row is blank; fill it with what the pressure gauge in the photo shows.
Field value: 2400 psi
